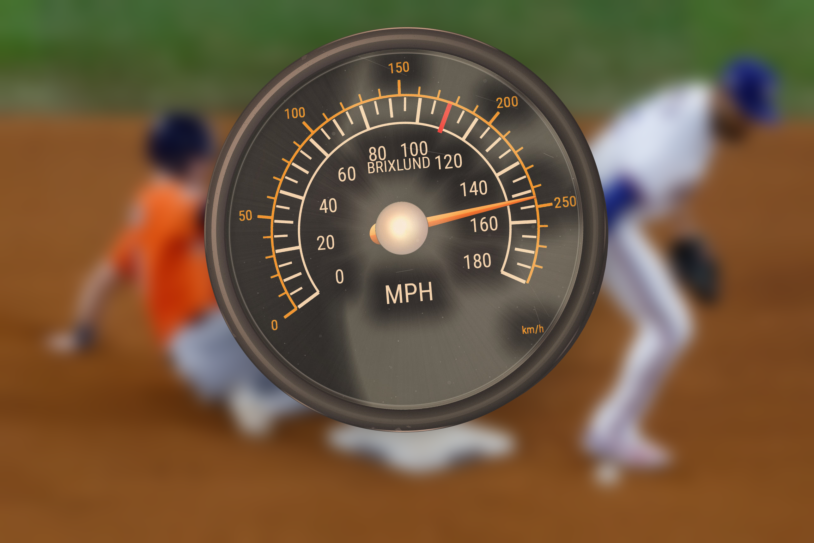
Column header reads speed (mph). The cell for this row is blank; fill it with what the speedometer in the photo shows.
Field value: 152.5 mph
